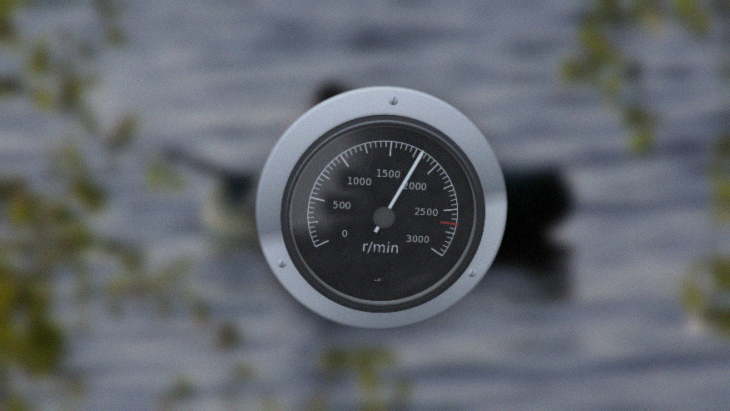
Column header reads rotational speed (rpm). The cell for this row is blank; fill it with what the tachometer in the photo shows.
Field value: 1800 rpm
